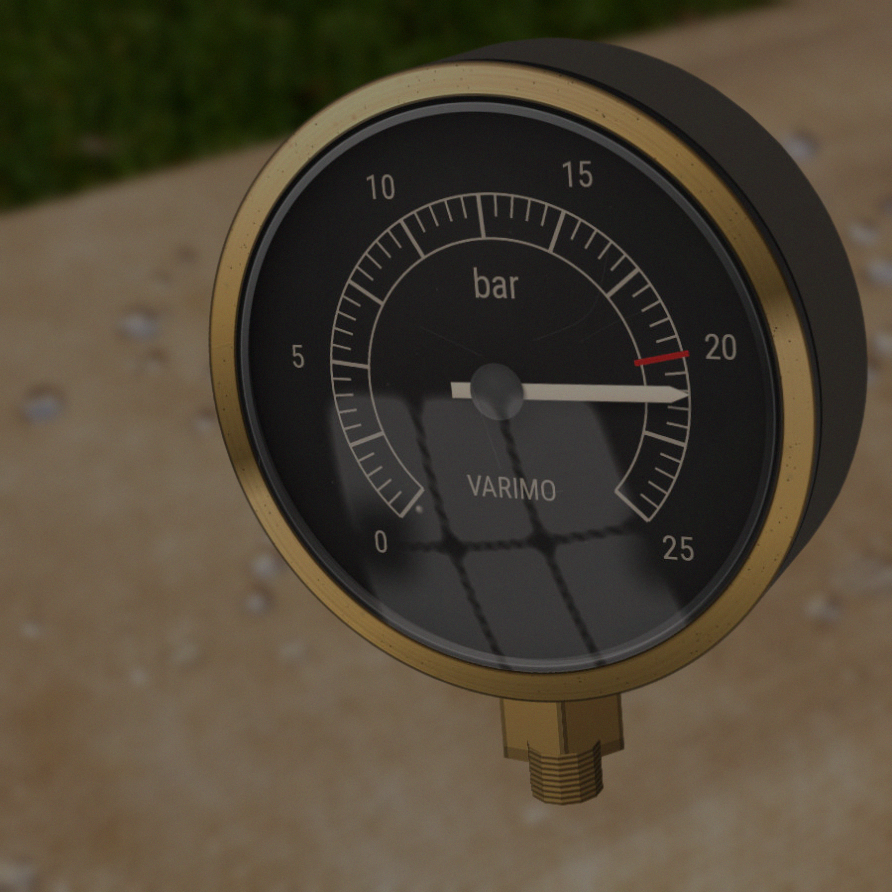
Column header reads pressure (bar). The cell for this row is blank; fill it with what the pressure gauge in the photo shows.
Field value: 21 bar
